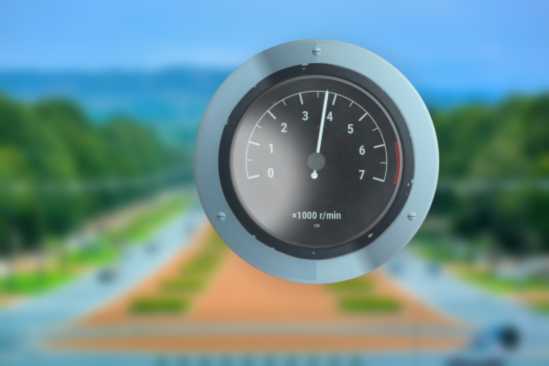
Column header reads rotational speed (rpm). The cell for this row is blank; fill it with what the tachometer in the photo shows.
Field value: 3750 rpm
